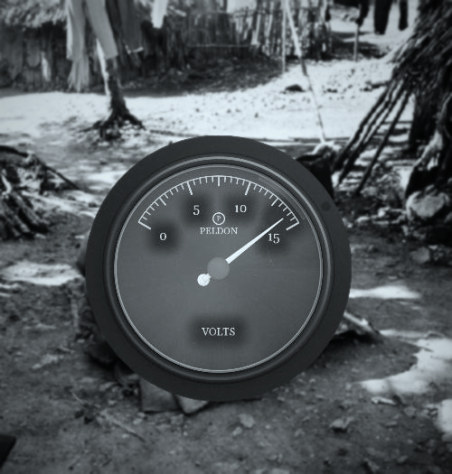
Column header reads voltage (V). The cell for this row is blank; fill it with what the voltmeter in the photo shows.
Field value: 14 V
